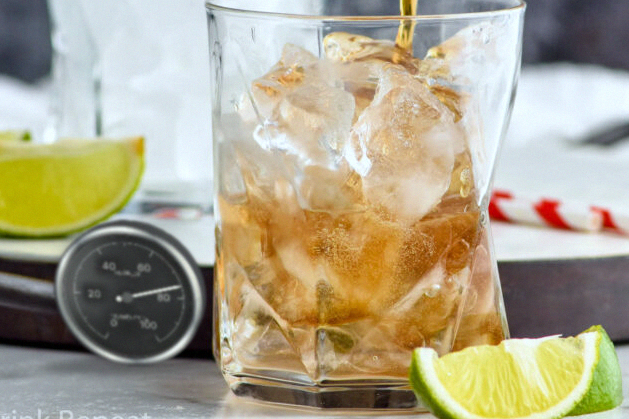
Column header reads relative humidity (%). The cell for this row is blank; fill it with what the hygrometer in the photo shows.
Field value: 75 %
